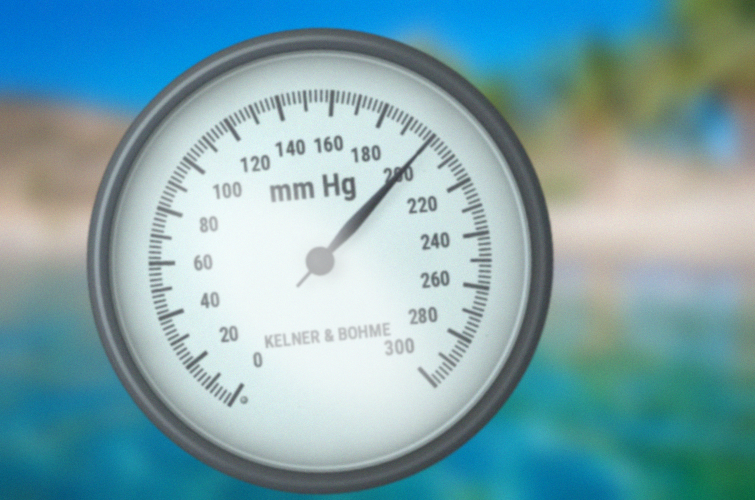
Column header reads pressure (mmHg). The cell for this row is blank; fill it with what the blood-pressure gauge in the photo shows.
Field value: 200 mmHg
